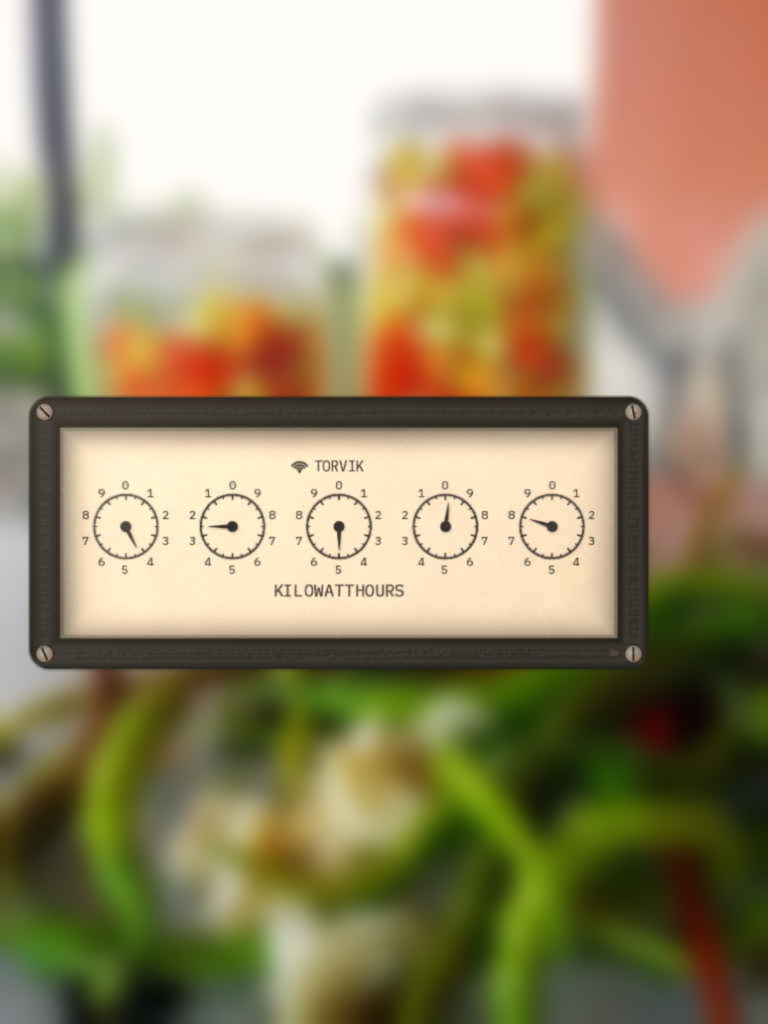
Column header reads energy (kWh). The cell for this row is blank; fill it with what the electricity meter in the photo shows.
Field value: 42498 kWh
